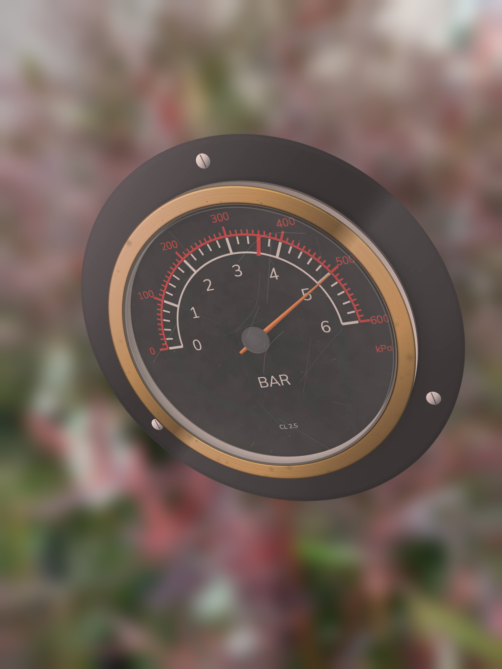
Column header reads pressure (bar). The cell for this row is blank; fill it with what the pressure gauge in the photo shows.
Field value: 5 bar
